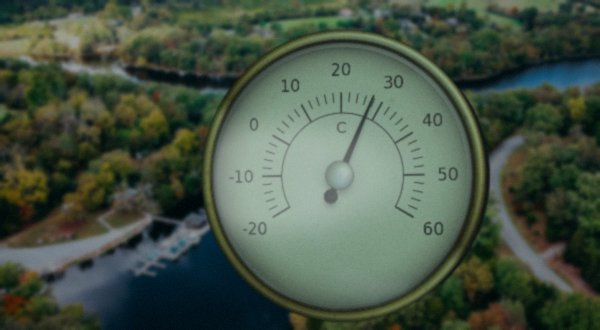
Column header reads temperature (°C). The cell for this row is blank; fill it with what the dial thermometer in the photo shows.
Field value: 28 °C
